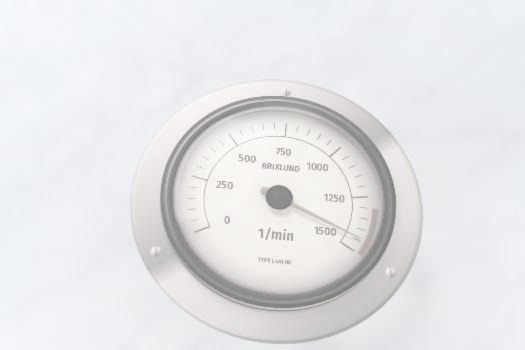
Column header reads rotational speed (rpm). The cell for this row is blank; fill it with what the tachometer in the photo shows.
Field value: 1450 rpm
